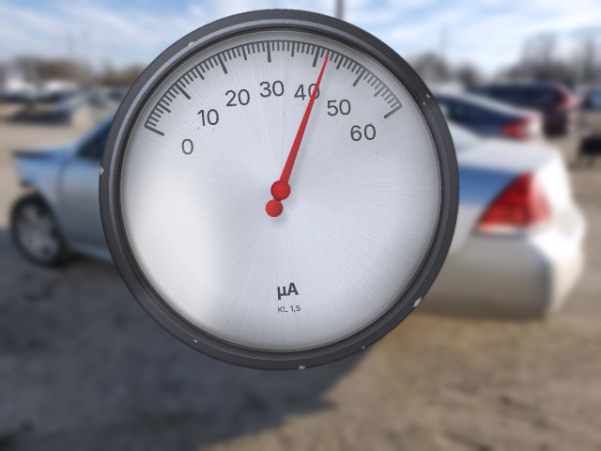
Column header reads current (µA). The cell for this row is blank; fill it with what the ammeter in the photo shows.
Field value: 42 µA
